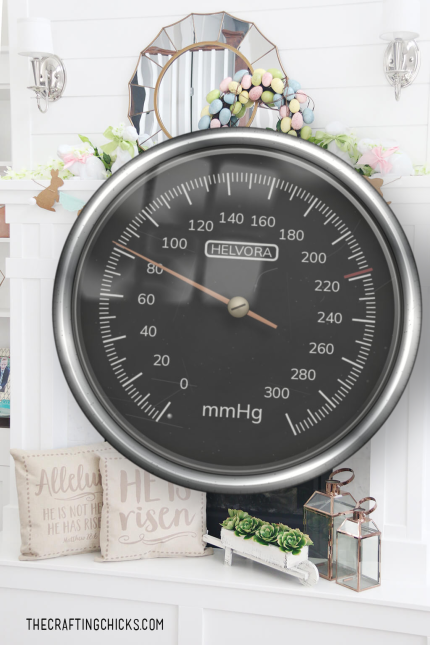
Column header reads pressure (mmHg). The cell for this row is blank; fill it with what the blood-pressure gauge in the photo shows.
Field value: 82 mmHg
